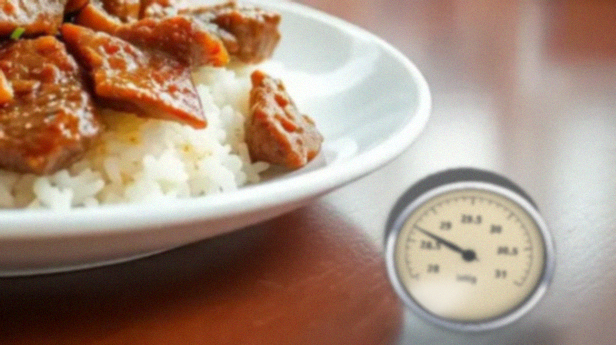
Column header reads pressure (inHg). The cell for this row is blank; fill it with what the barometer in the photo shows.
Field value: 28.7 inHg
